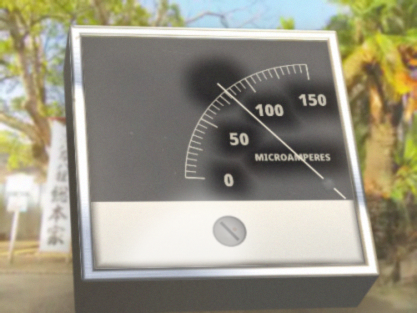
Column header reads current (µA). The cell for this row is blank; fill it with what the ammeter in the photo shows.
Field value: 80 µA
